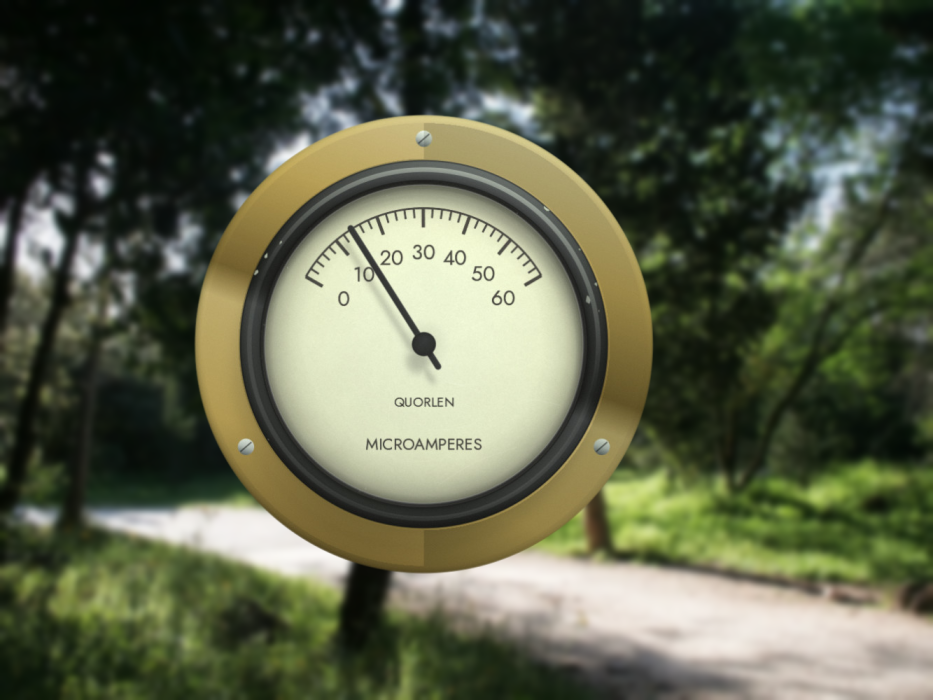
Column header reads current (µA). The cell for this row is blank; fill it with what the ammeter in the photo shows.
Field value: 14 µA
